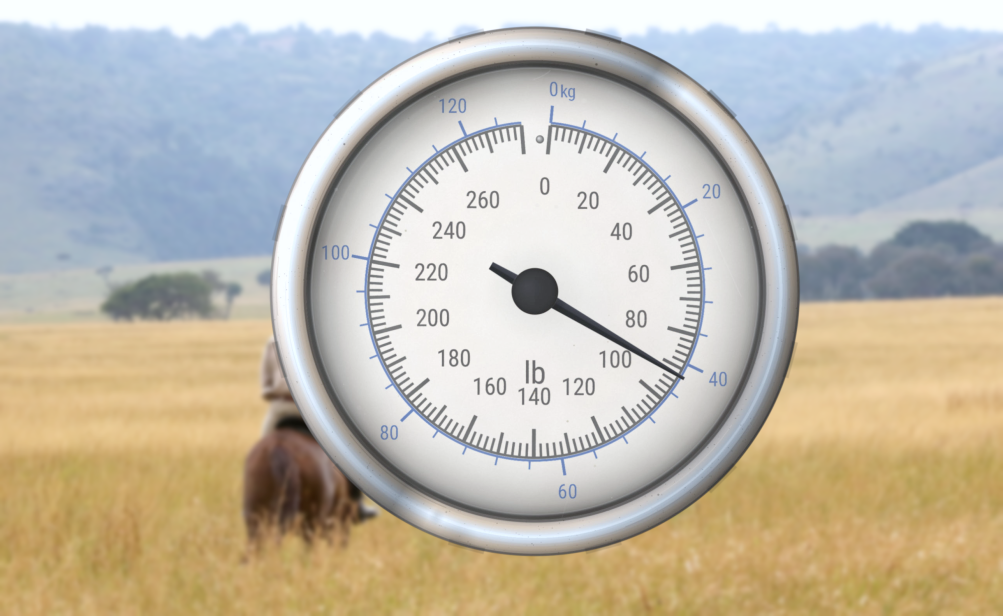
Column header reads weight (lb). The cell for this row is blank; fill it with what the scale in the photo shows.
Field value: 92 lb
